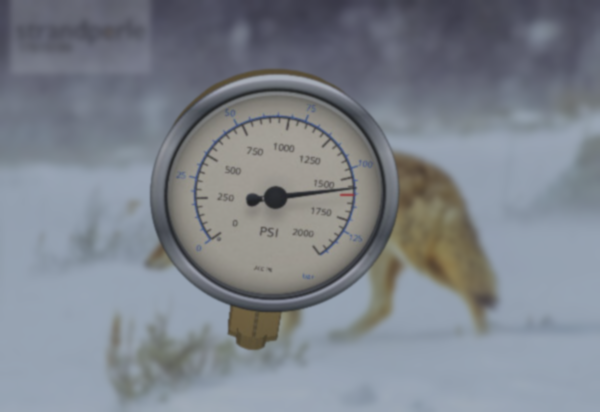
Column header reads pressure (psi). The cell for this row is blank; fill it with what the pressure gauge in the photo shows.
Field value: 1550 psi
